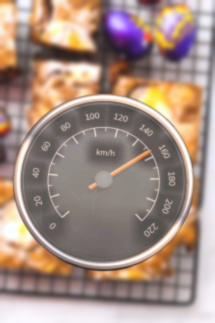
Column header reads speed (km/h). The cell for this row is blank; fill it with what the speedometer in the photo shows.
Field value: 155 km/h
